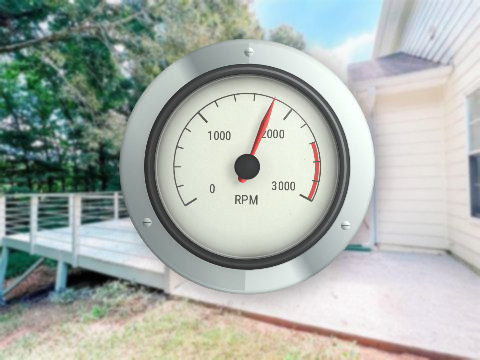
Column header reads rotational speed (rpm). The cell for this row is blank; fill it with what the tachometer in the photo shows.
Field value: 1800 rpm
